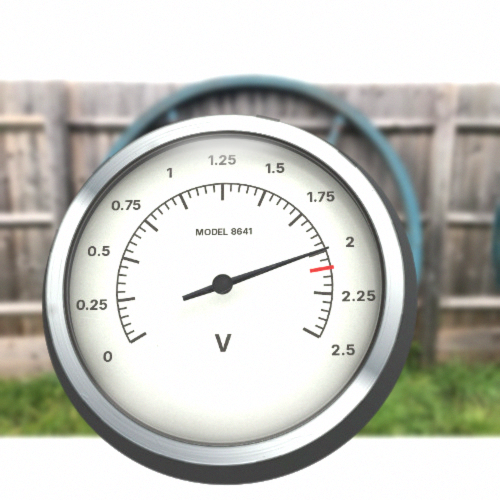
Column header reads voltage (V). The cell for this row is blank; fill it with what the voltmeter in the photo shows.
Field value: 2 V
